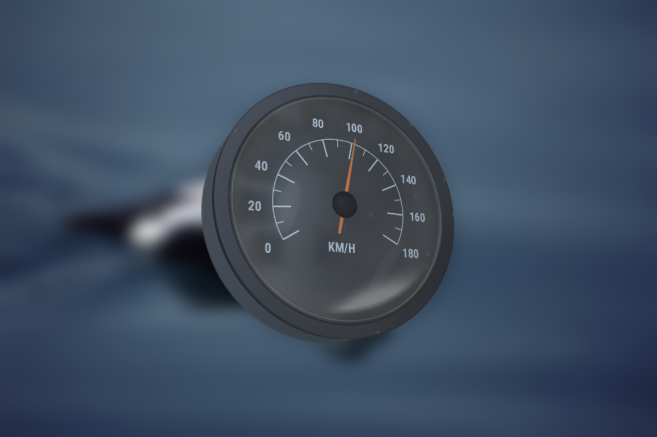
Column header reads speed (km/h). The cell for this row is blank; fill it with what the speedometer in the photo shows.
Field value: 100 km/h
